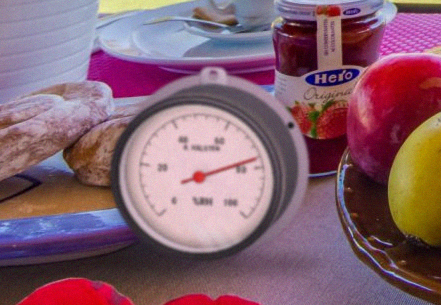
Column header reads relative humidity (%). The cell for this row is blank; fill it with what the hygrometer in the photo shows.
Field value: 76 %
